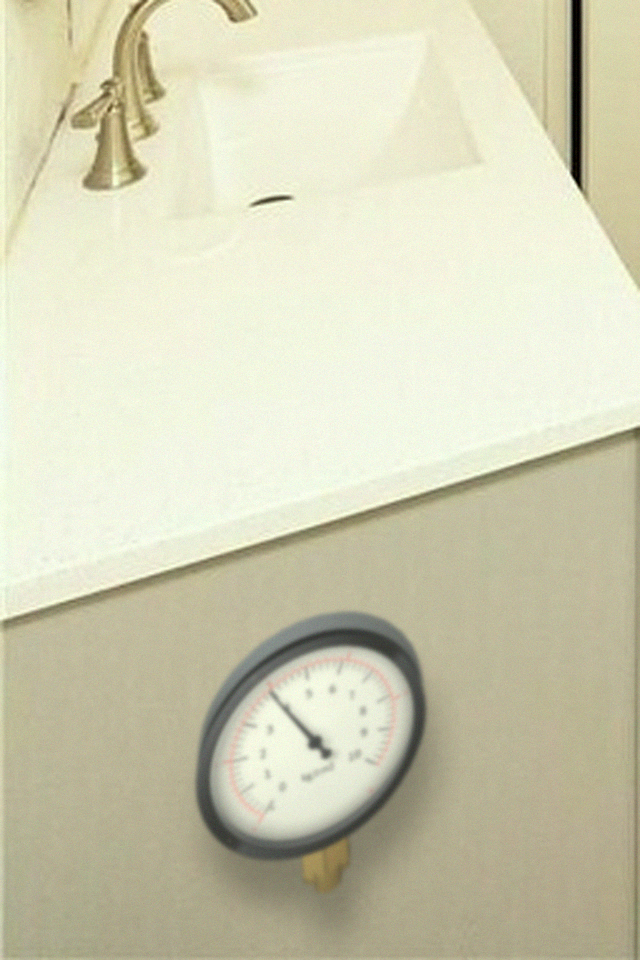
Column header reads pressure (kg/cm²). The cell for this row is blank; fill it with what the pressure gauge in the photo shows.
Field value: 4 kg/cm²
